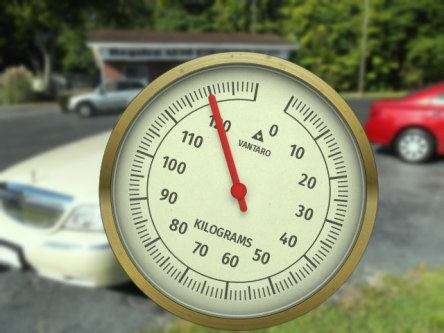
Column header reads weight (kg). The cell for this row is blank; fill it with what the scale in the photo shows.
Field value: 120 kg
